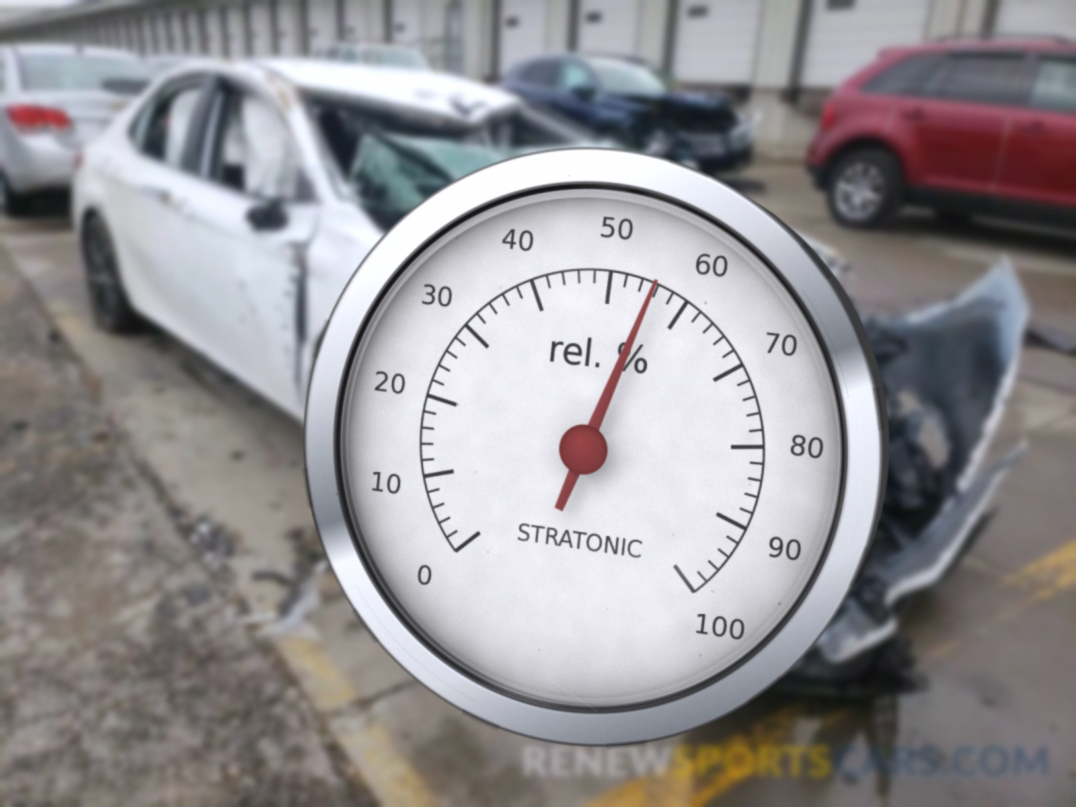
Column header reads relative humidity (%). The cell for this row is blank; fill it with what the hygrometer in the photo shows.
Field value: 56 %
